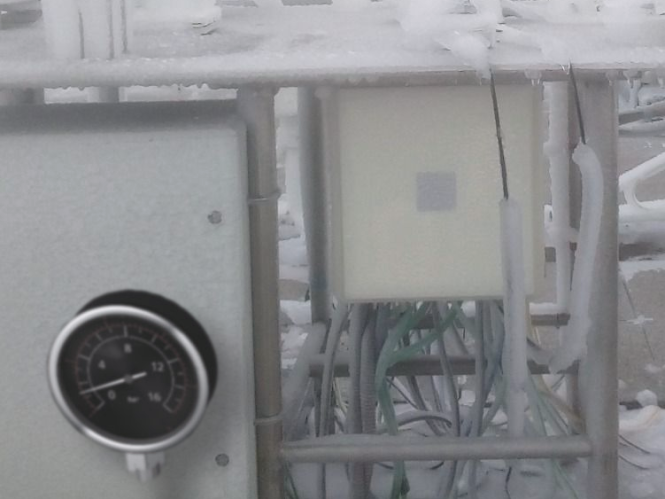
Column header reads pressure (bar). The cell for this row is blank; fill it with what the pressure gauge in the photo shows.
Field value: 1.5 bar
